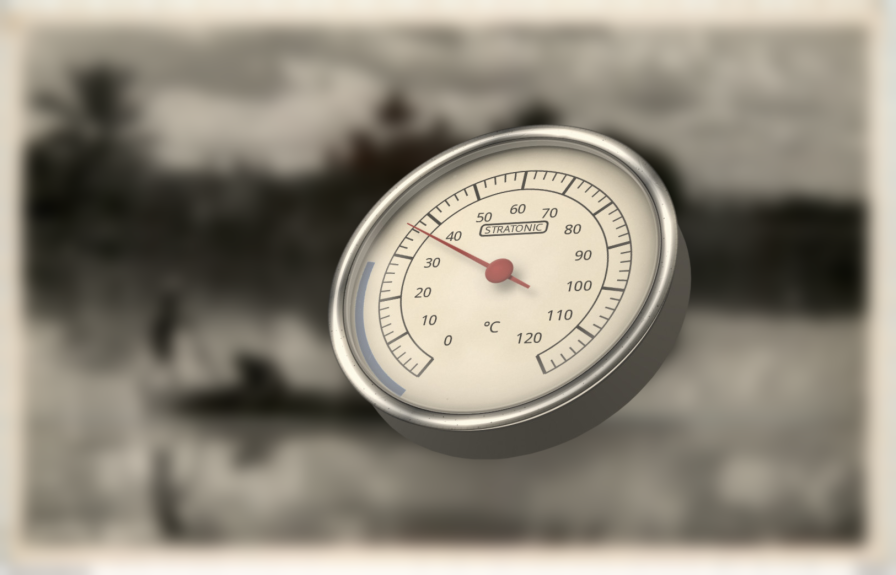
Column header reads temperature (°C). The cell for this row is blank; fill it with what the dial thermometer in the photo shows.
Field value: 36 °C
